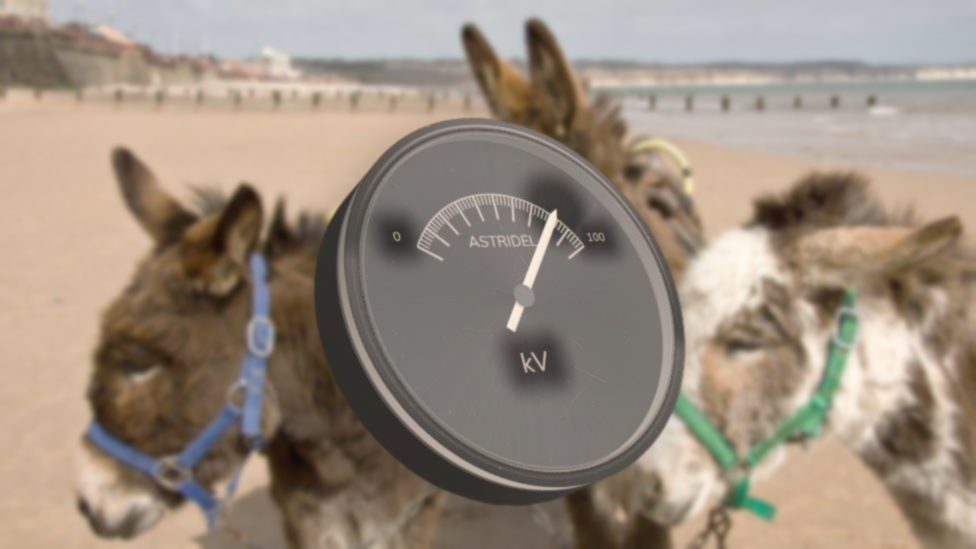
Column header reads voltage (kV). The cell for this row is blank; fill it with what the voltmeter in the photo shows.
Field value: 80 kV
